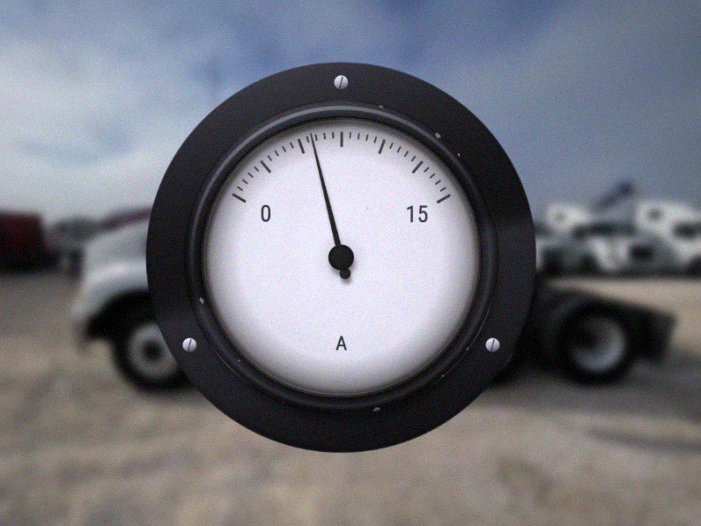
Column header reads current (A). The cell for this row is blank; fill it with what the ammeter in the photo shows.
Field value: 5.75 A
